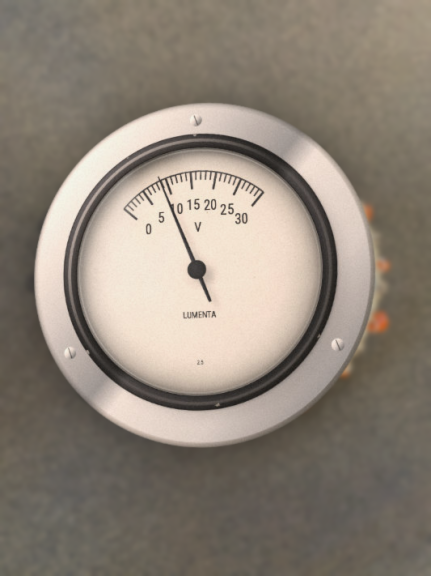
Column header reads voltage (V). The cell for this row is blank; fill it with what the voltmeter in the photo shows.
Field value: 9 V
